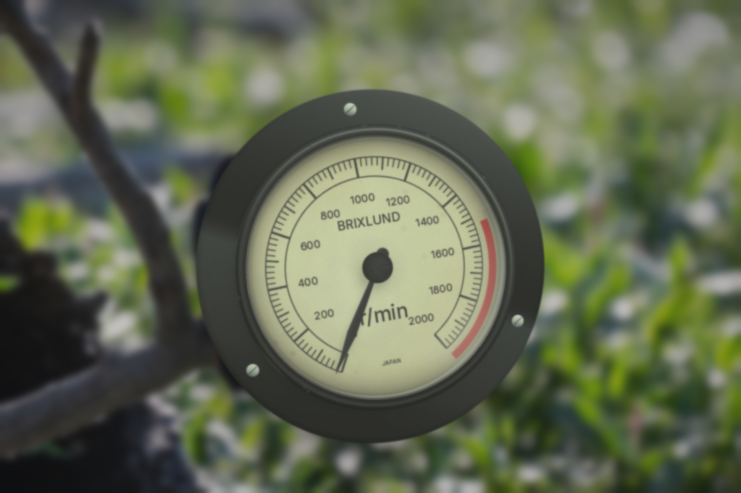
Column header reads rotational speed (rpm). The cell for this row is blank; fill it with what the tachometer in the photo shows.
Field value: 20 rpm
